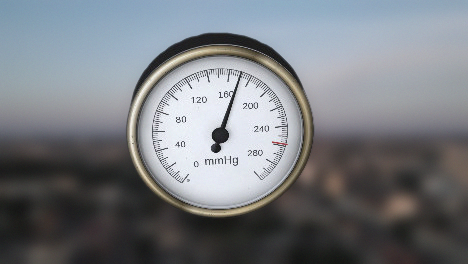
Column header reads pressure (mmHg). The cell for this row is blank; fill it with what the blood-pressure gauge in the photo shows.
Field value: 170 mmHg
